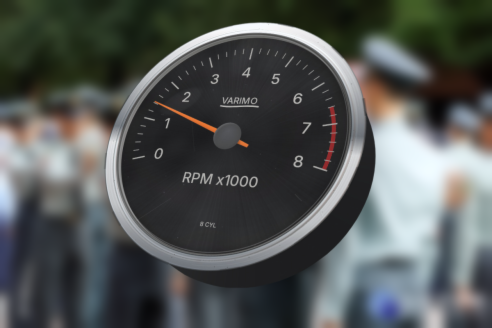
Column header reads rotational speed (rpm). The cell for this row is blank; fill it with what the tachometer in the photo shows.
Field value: 1400 rpm
